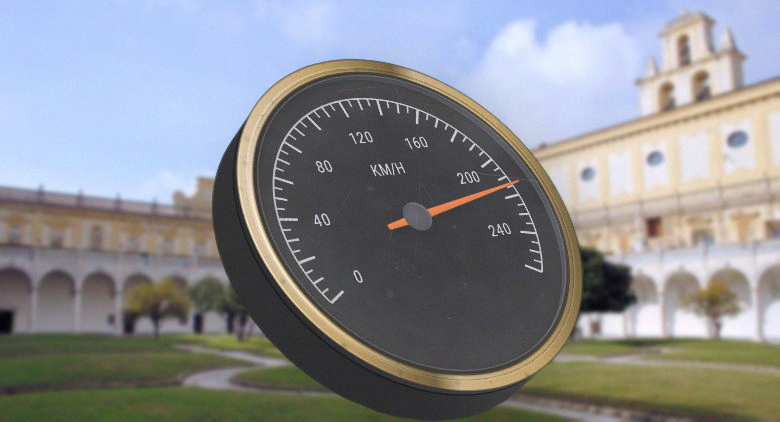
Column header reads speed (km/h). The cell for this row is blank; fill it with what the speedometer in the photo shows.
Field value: 215 km/h
